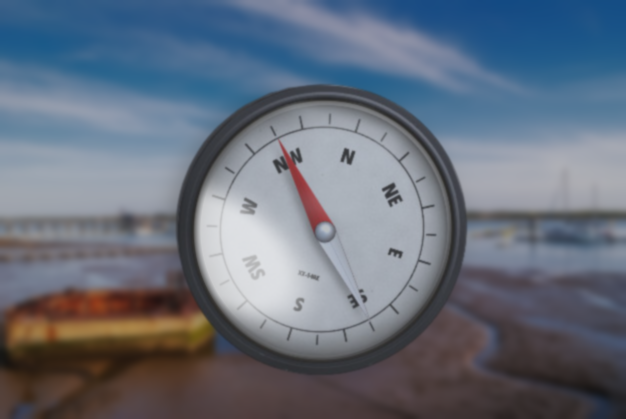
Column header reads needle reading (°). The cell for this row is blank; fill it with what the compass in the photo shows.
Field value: 315 °
